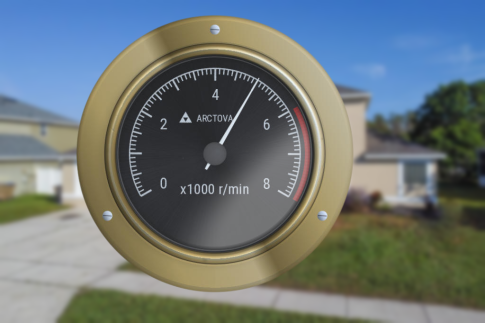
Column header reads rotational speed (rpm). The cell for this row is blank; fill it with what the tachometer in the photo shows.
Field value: 5000 rpm
